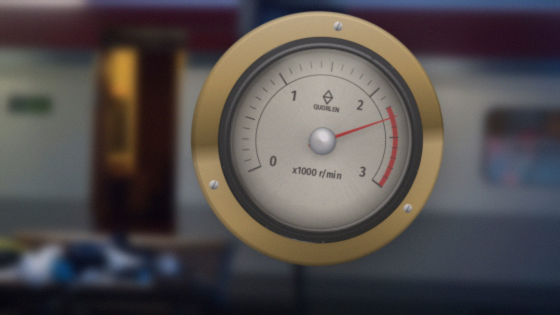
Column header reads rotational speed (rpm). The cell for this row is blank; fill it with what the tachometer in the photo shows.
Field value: 2300 rpm
